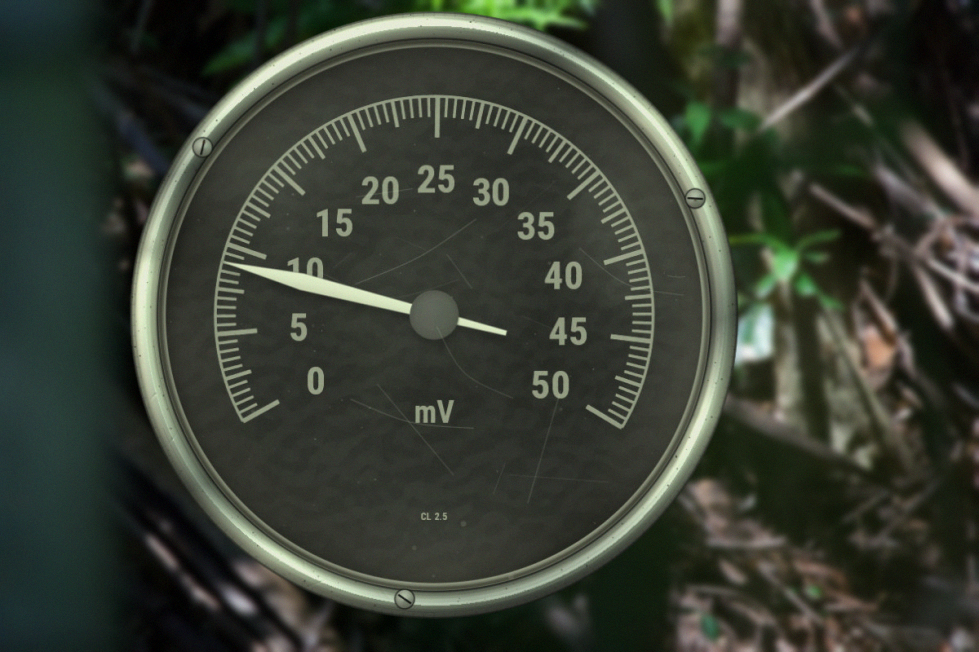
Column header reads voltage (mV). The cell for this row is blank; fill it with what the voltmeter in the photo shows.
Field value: 9 mV
